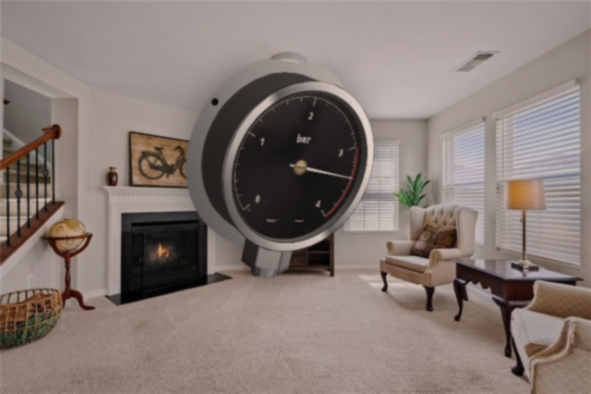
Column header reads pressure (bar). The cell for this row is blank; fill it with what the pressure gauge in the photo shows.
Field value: 3.4 bar
